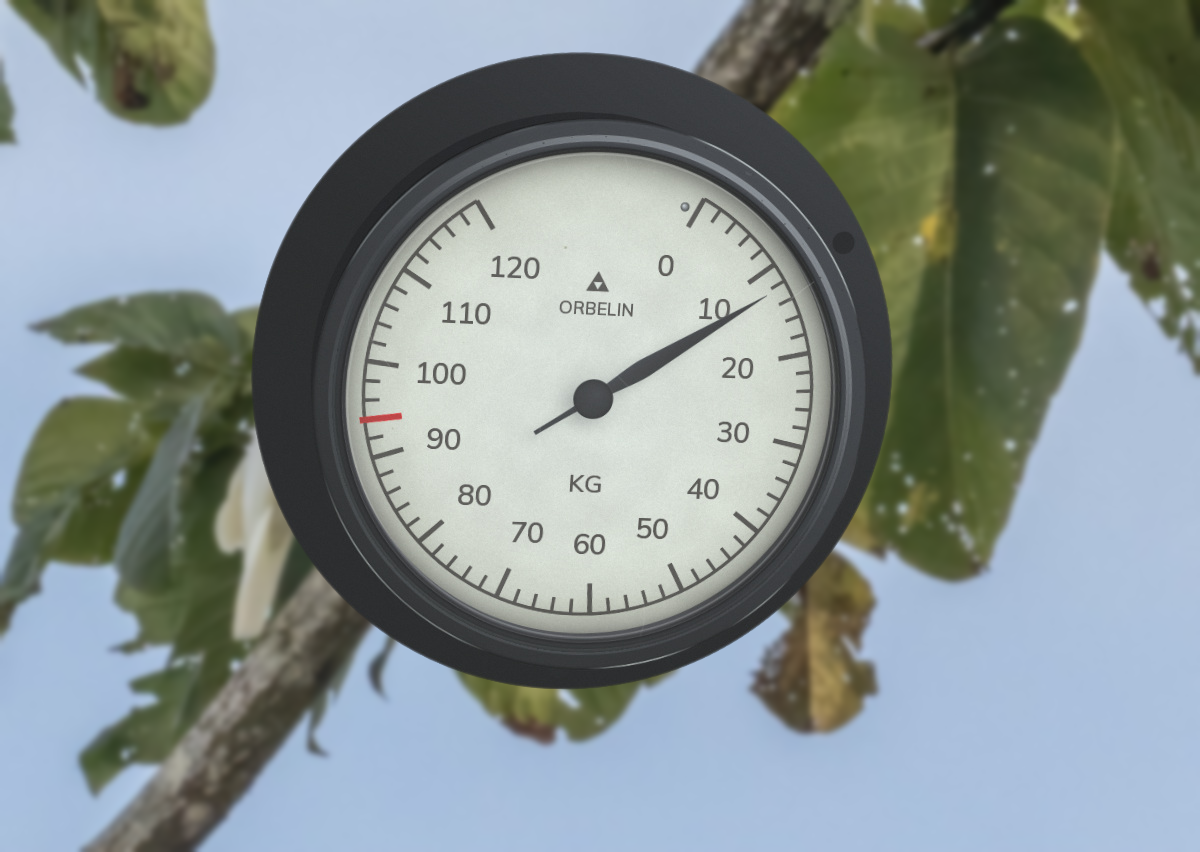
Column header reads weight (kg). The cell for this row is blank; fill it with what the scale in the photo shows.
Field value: 12 kg
